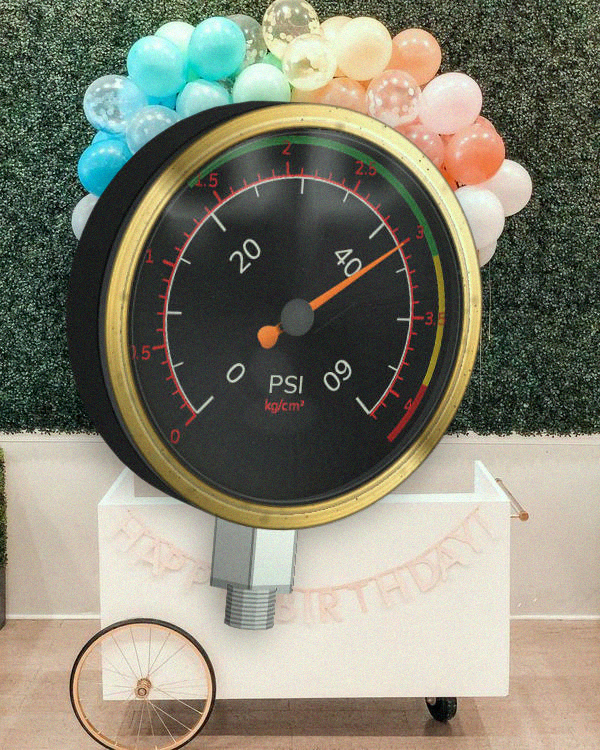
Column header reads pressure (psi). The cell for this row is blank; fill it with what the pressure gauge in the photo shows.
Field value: 42.5 psi
